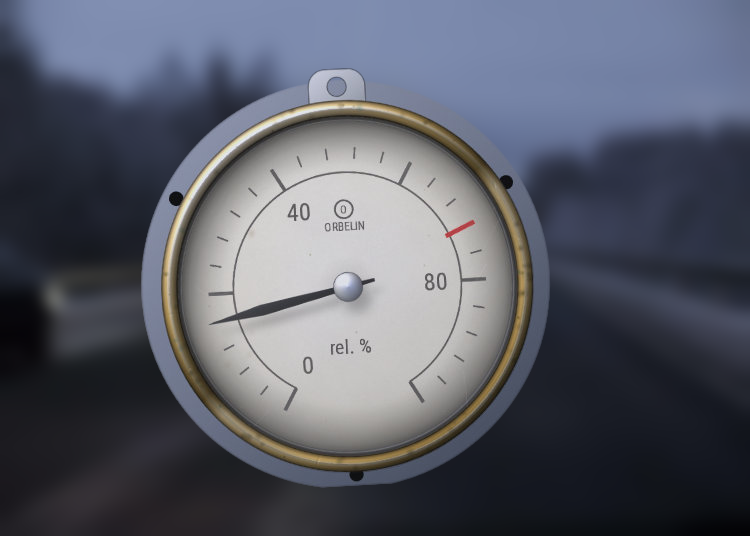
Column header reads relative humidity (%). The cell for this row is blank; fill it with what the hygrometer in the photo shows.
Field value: 16 %
